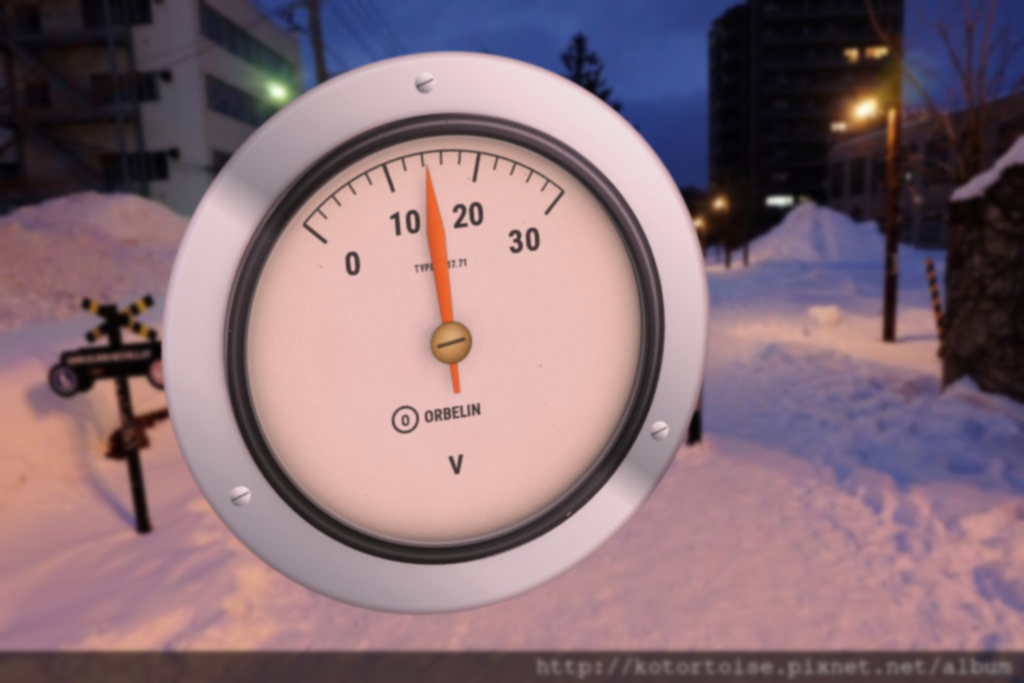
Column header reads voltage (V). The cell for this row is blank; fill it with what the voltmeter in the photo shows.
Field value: 14 V
